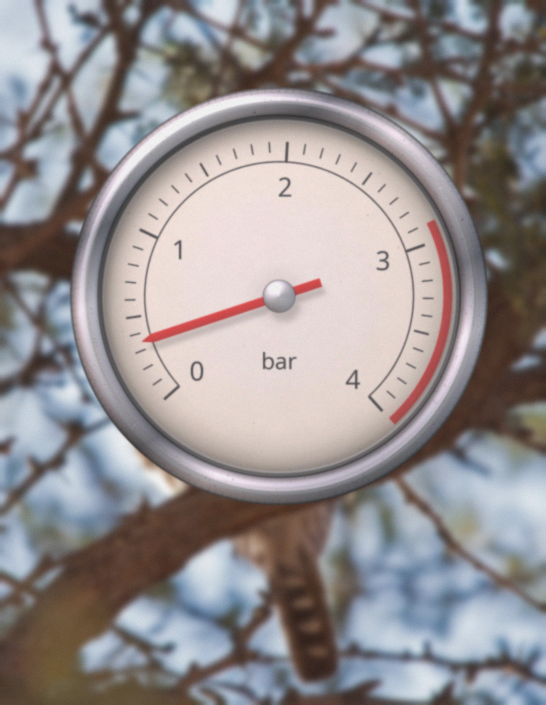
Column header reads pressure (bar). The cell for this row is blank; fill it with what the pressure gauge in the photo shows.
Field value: 0.35 bar
